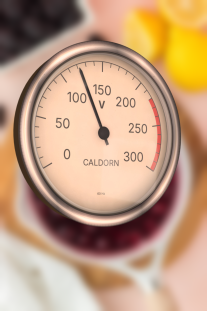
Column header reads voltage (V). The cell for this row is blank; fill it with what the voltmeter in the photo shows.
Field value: 120 V
